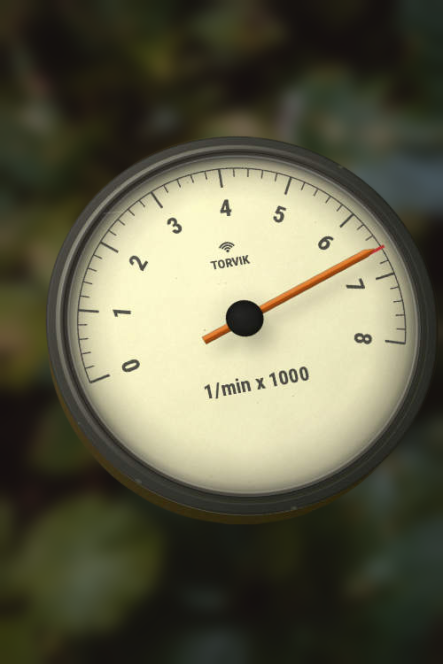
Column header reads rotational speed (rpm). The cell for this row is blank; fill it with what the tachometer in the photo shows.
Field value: 6600 rpm
